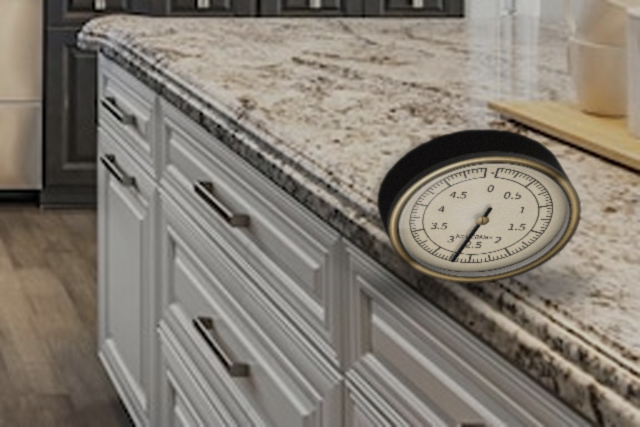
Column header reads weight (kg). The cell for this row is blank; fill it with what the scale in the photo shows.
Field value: 2.75 kg
